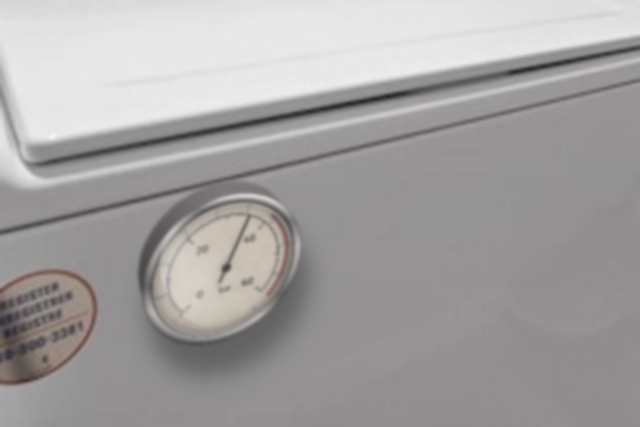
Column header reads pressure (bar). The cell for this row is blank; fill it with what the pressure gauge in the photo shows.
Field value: 35 bar
